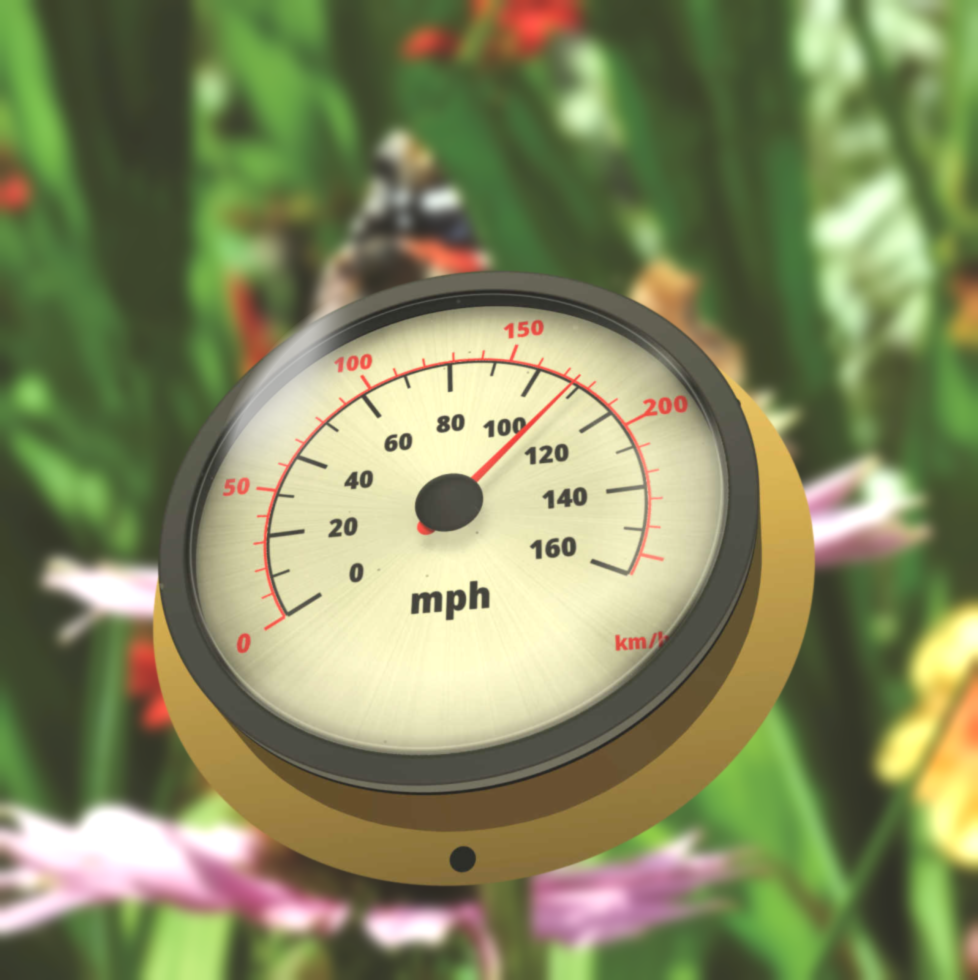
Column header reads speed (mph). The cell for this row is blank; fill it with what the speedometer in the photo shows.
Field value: 110 mph
